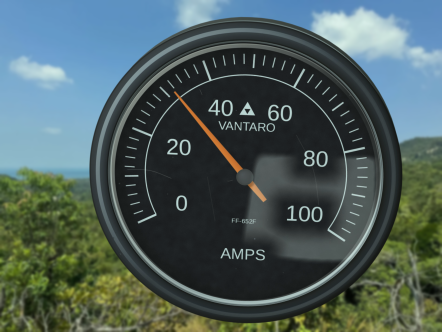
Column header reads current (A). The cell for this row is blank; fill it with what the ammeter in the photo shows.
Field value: 32 A
